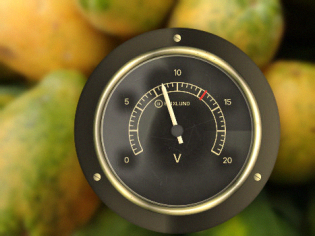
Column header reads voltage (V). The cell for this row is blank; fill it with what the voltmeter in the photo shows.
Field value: 8.5 V
